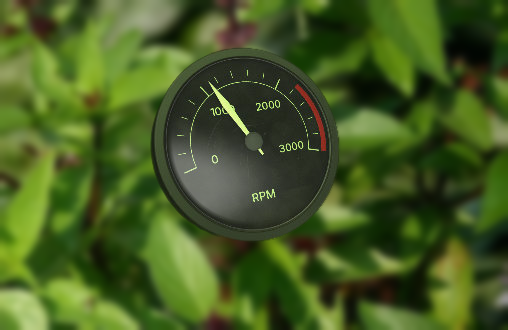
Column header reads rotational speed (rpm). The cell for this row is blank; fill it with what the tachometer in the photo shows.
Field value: 1100 rpm
